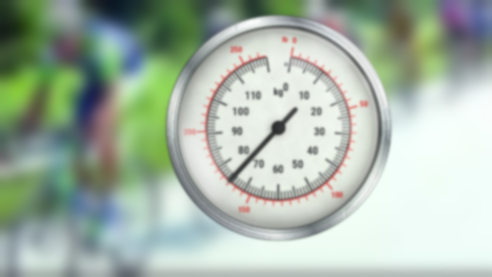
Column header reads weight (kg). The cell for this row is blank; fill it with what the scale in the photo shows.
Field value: 75 kg
